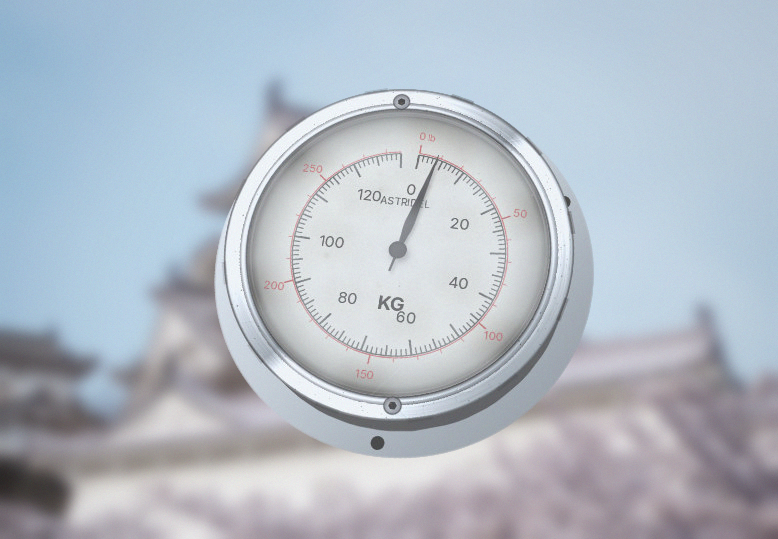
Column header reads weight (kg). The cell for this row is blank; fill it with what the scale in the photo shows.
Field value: 4 kg
